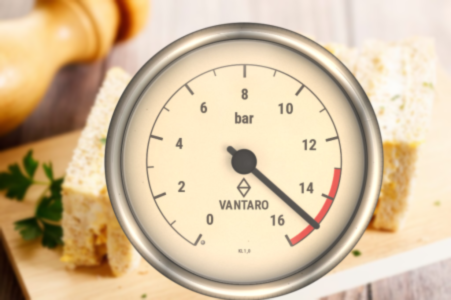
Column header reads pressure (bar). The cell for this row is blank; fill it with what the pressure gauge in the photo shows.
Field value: 15 bar
